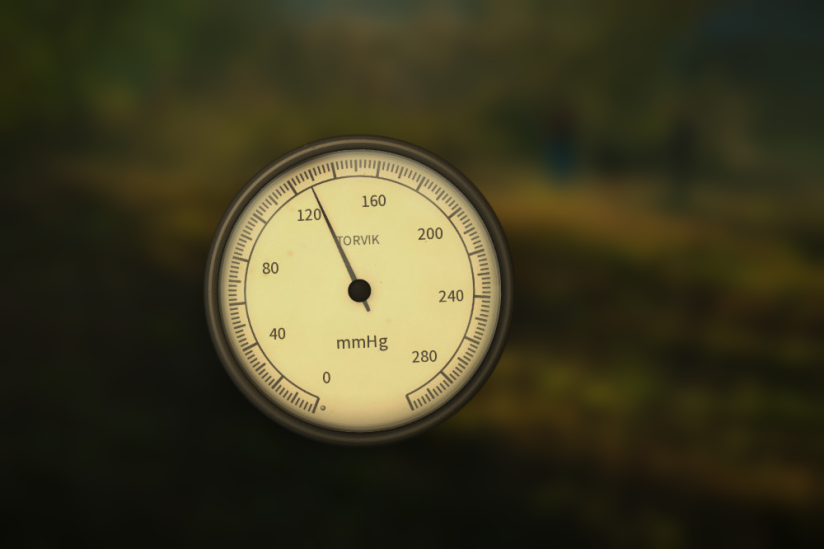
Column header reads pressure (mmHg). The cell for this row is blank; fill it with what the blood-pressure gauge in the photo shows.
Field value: 128 mmHg
